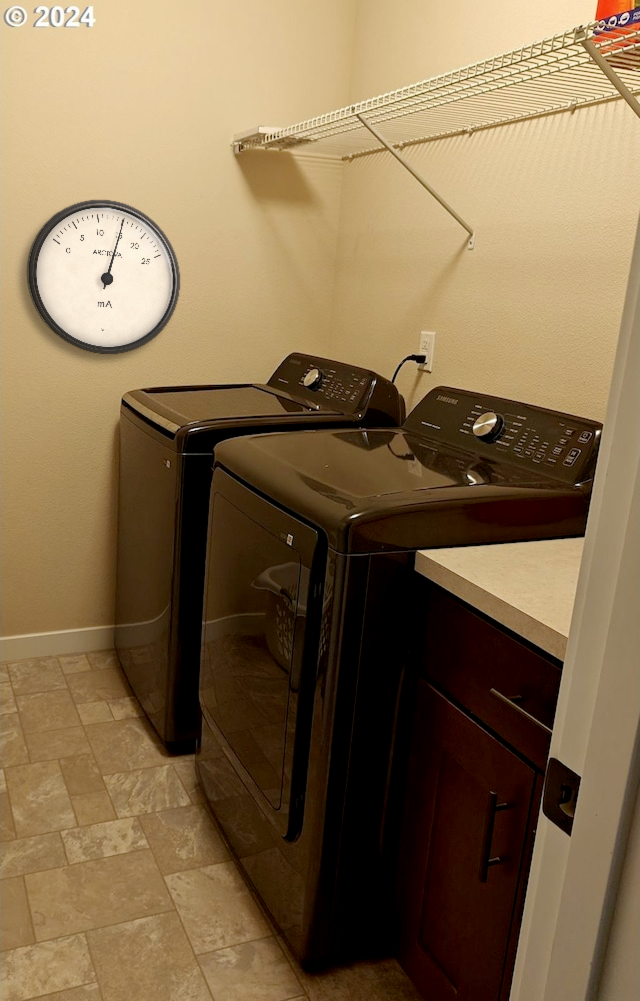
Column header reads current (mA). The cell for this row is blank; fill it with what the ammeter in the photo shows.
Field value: 15 mA
